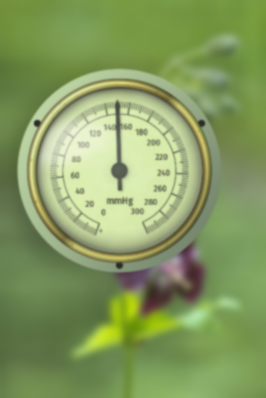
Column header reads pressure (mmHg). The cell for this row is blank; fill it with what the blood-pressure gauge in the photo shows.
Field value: 150 mmHg
